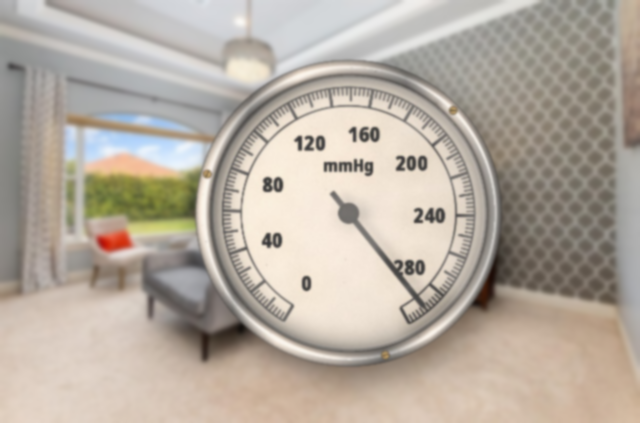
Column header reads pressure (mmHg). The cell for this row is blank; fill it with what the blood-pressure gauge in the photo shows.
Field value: 290 mmHg
